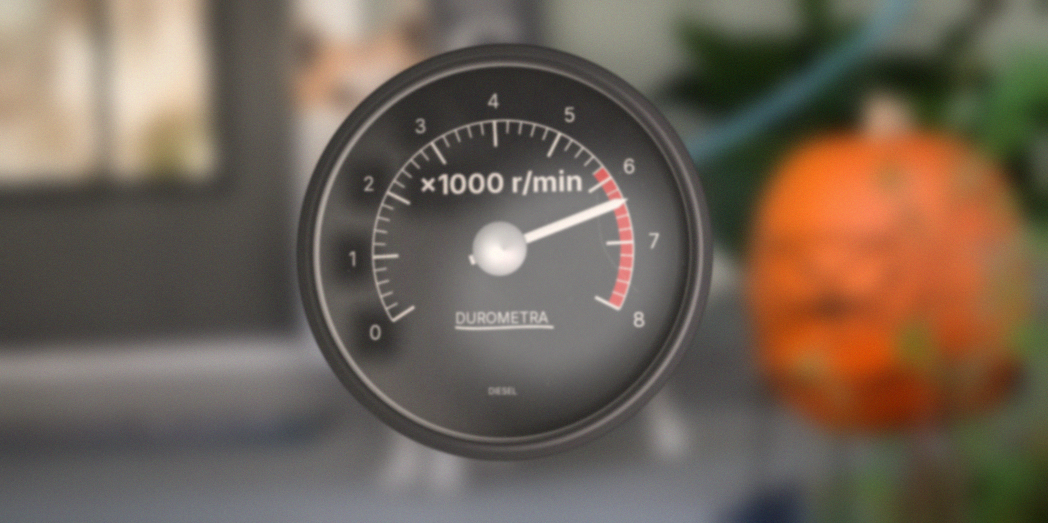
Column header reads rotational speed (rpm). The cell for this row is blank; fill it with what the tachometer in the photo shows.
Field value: 6400 rpm
